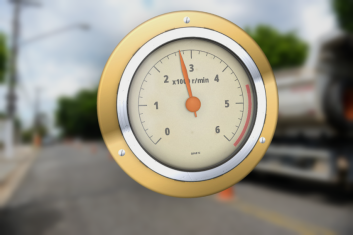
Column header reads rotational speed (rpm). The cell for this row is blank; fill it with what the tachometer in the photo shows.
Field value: 2700 rpm
